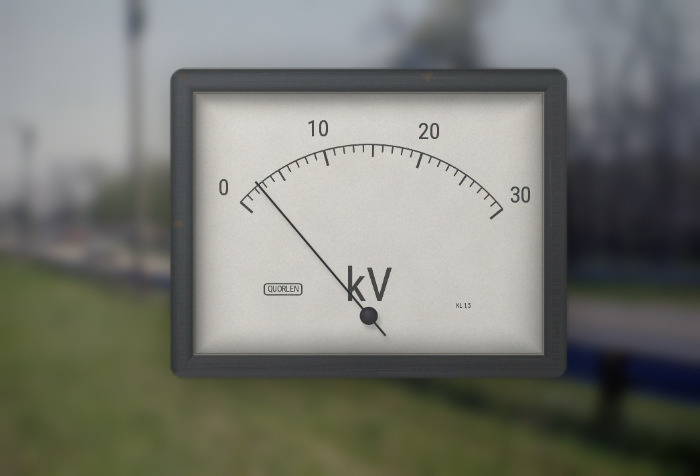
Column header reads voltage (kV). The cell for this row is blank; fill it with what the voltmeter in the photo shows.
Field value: 2.5 kV
